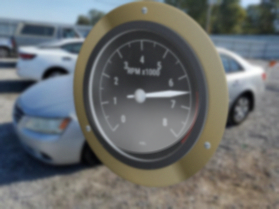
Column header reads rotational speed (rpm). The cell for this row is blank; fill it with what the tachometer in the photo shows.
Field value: 6500 rpm
